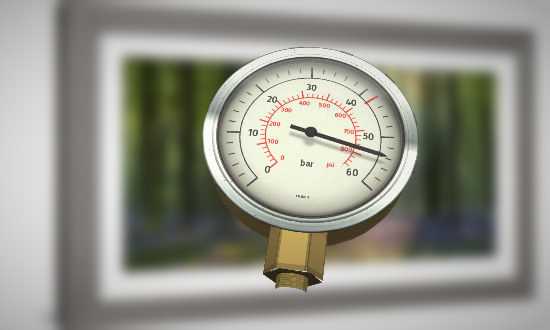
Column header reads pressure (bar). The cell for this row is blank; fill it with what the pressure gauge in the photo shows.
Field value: 54 bar
